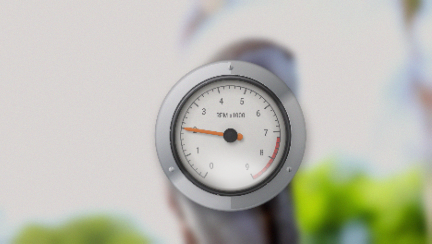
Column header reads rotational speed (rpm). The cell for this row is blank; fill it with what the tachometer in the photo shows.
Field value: 2000 rpm
